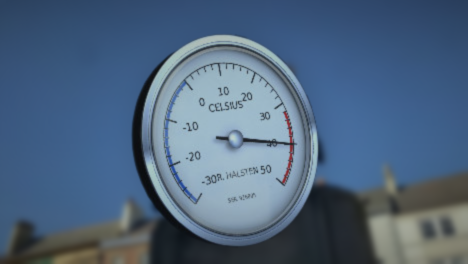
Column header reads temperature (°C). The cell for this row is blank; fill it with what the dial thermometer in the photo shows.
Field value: 40 °C
